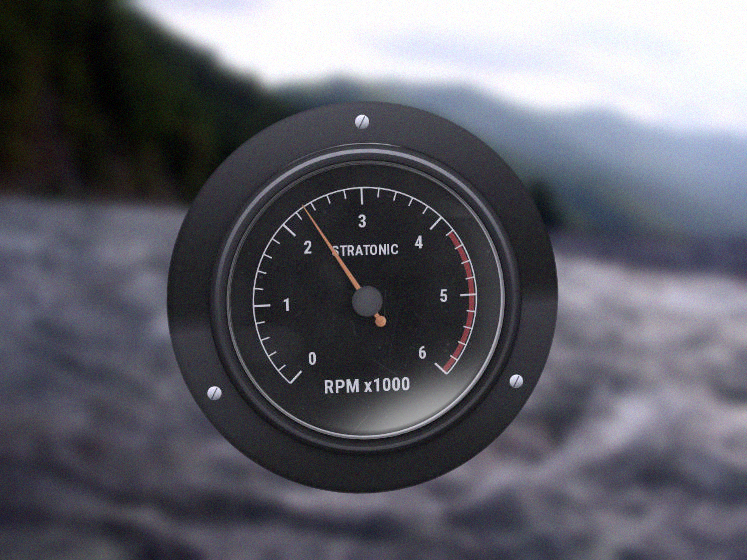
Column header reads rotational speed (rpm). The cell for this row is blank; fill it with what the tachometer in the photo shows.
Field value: 2300 rpm
